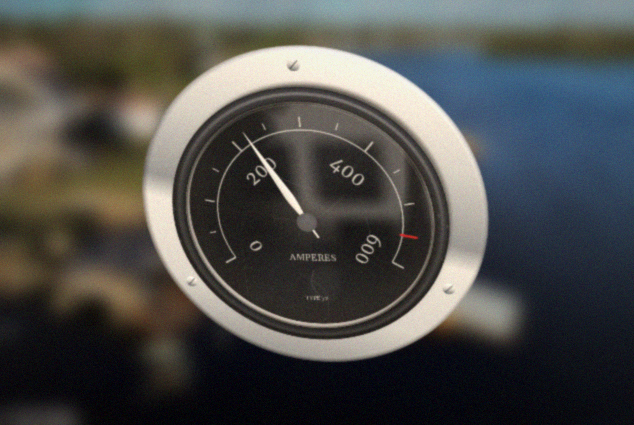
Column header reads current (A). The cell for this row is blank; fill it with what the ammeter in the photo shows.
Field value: 225 A
